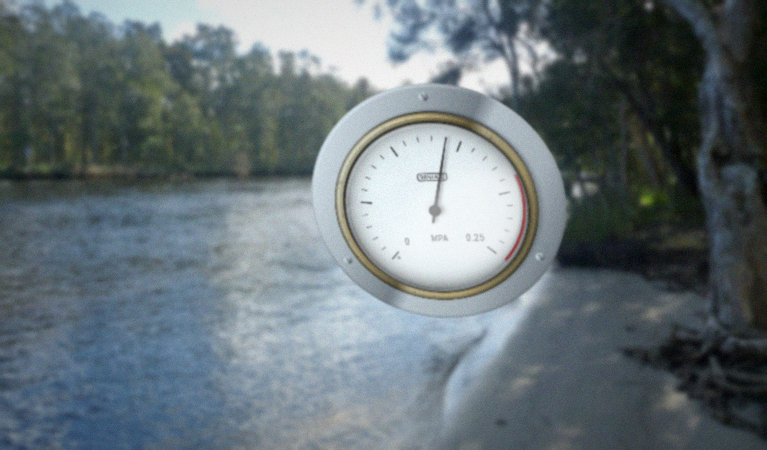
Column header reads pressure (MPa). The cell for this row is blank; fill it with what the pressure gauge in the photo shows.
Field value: 0.14 MPa
